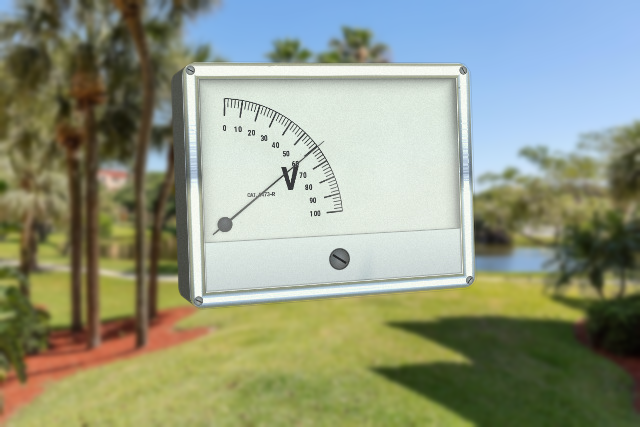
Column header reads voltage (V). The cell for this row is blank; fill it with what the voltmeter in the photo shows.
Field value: 60 V
